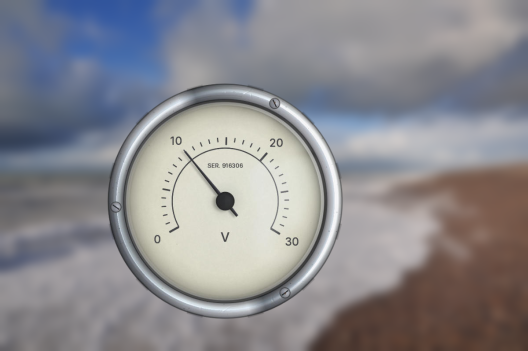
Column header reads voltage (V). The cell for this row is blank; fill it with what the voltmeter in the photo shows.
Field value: 10 V
